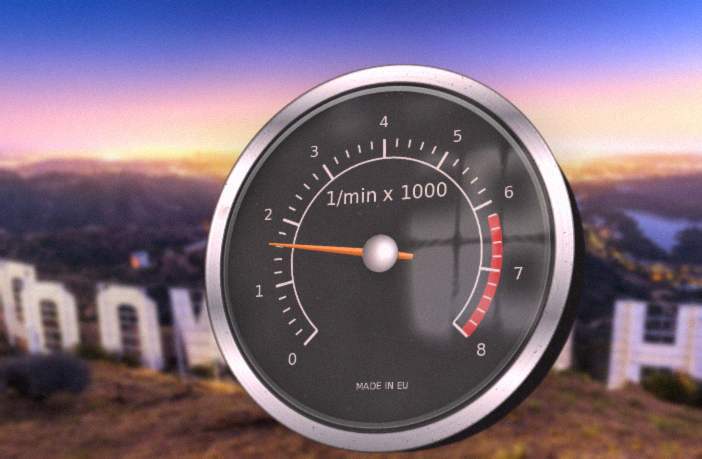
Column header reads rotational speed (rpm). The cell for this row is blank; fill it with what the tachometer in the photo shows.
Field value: 1600 rpm
